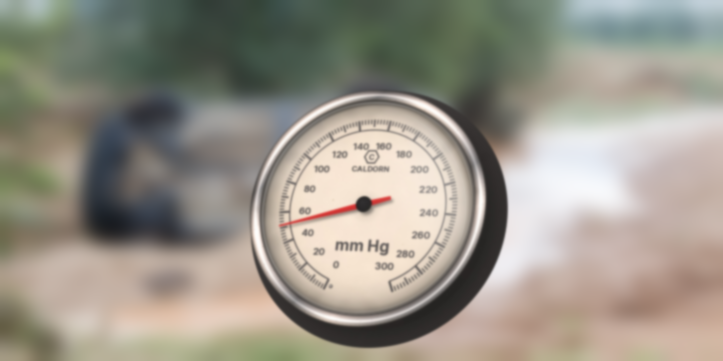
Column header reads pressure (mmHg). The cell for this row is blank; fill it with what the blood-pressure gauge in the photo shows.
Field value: 50 mmHg
